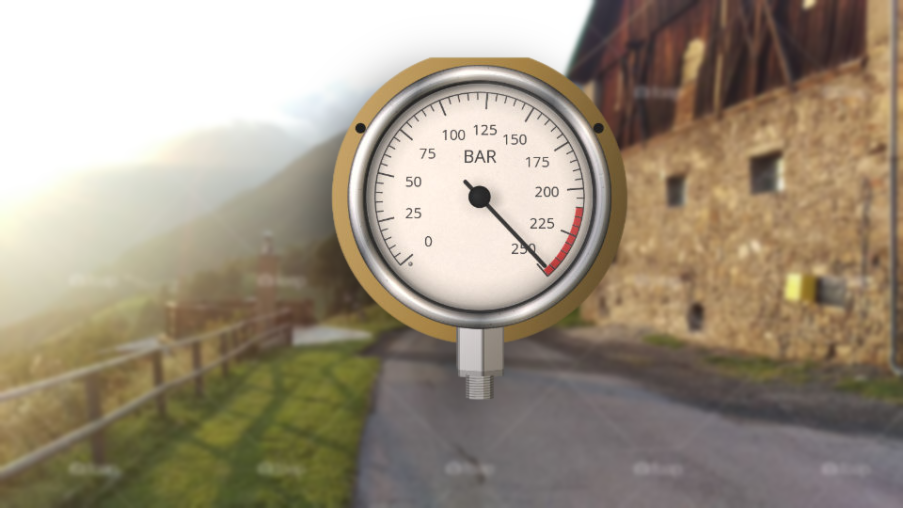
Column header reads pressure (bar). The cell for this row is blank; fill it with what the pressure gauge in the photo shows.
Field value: 247.5 bar
